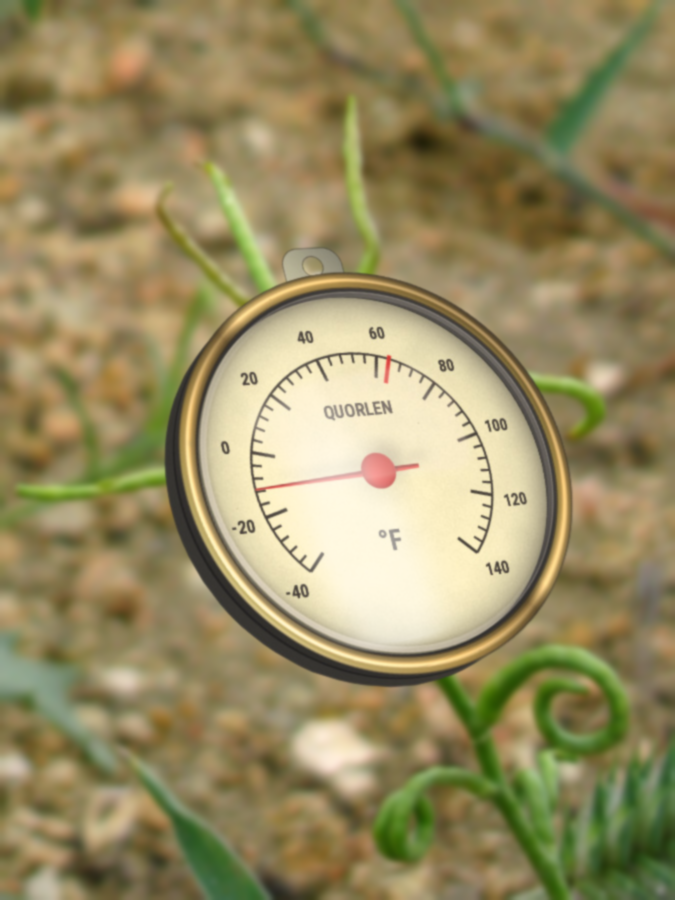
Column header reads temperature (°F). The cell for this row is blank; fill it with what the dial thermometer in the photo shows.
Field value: -12 °F
